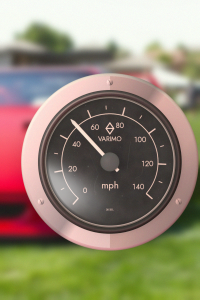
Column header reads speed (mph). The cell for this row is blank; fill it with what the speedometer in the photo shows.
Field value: 50 mph
